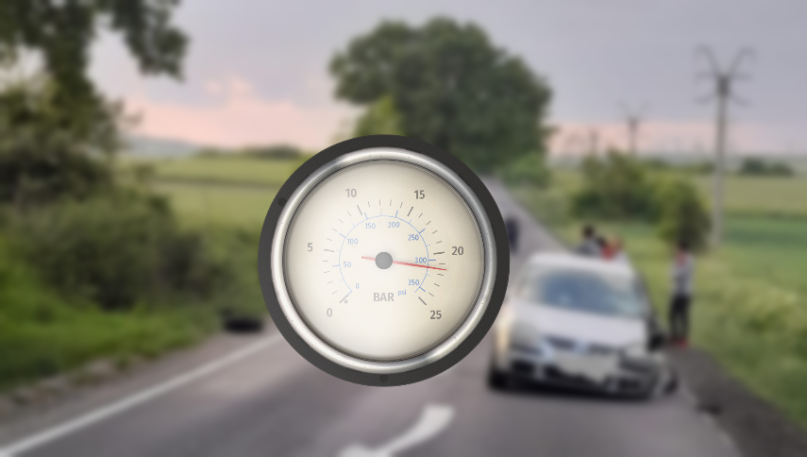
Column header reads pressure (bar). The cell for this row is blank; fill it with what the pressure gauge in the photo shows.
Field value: 21.5 bar
